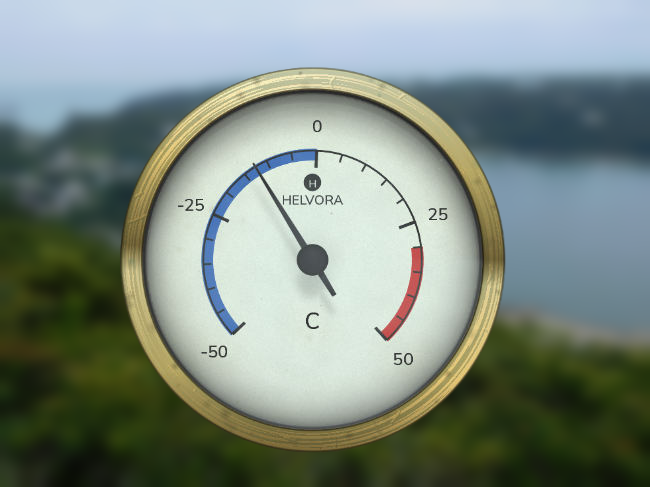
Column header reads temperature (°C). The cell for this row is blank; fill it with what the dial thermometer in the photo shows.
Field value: -12.5 °C
